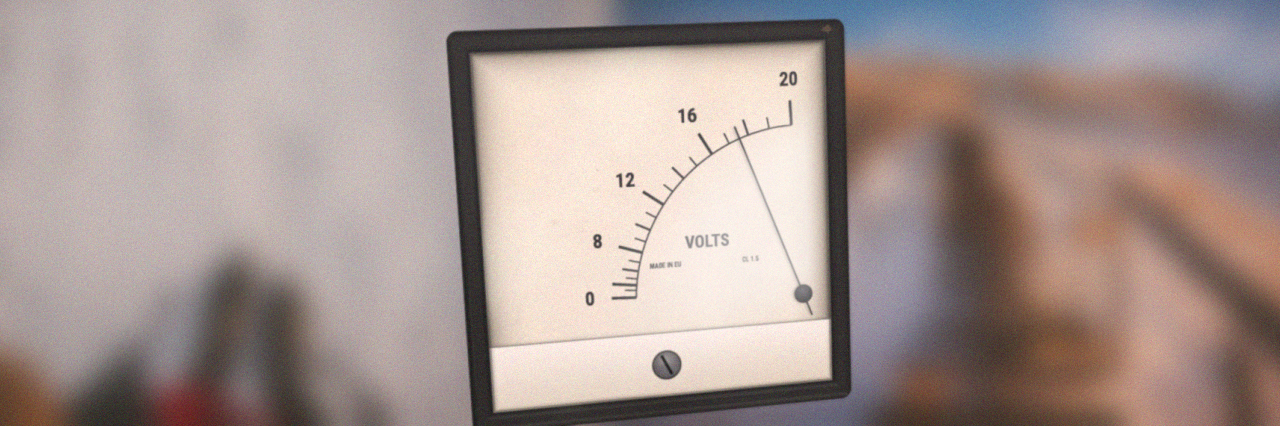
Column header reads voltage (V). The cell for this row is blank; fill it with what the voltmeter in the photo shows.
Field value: 17.5 V
